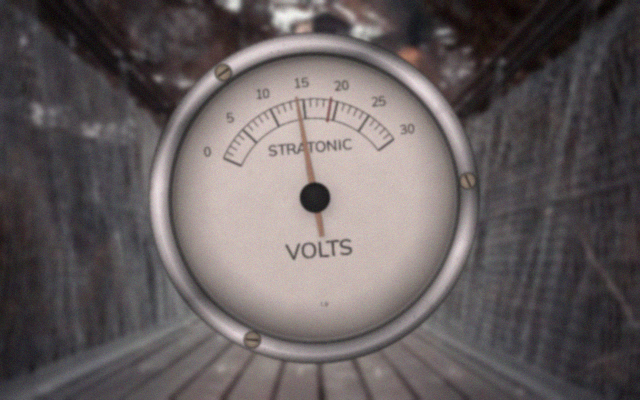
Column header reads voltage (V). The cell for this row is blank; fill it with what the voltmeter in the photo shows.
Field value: 14 V
